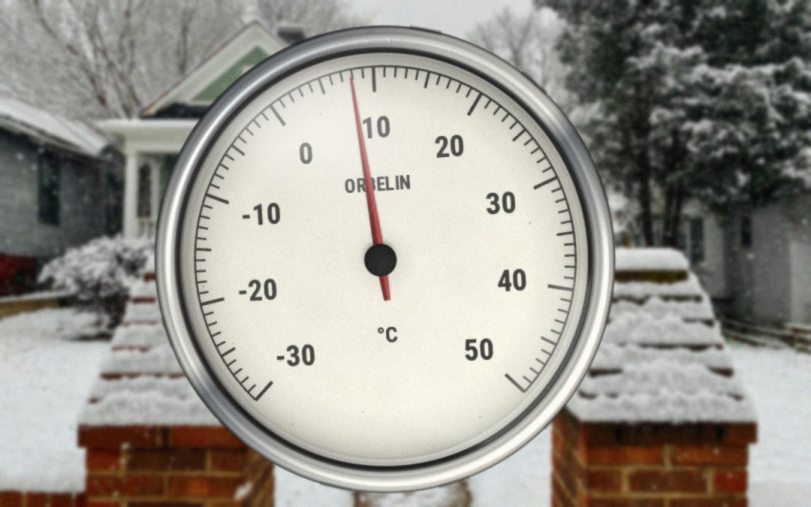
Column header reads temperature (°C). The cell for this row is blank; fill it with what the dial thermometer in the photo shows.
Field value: 8 °C
